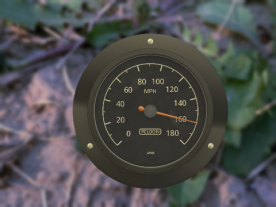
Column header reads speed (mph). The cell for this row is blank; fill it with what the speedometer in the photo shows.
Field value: 160 mph
